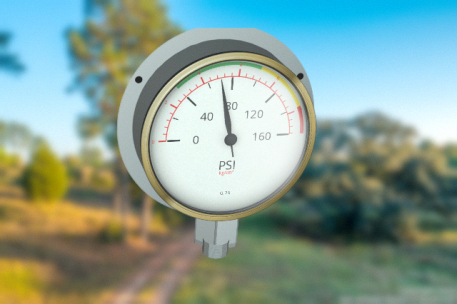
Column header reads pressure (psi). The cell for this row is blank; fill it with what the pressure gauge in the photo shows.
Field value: 70 psi
